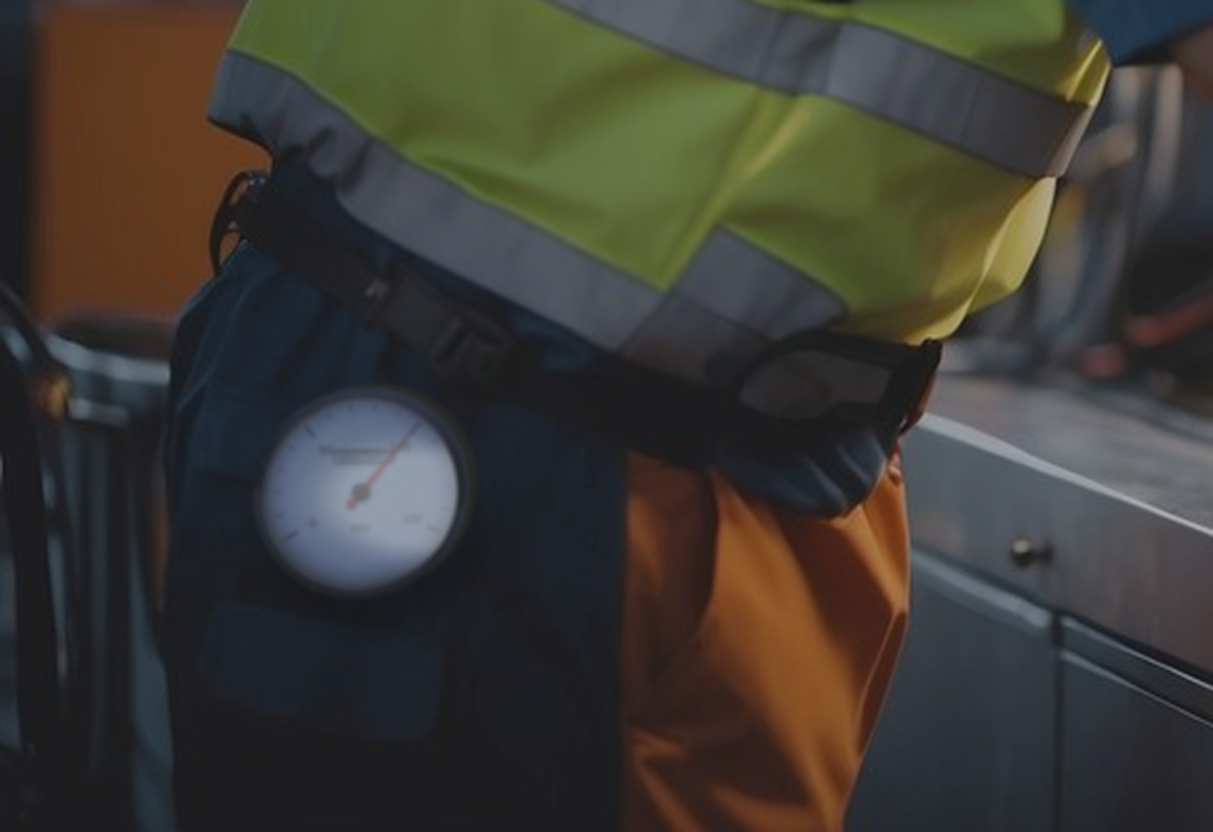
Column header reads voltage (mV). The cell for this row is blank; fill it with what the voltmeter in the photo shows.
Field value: 100 mV
